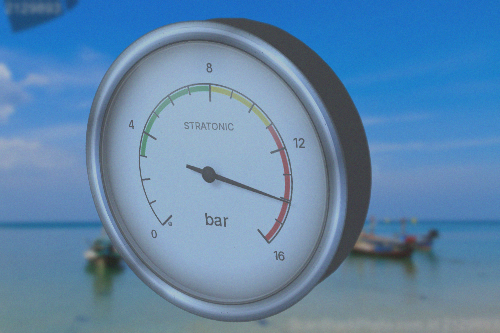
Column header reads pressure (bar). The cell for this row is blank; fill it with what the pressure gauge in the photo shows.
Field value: 14 bar
